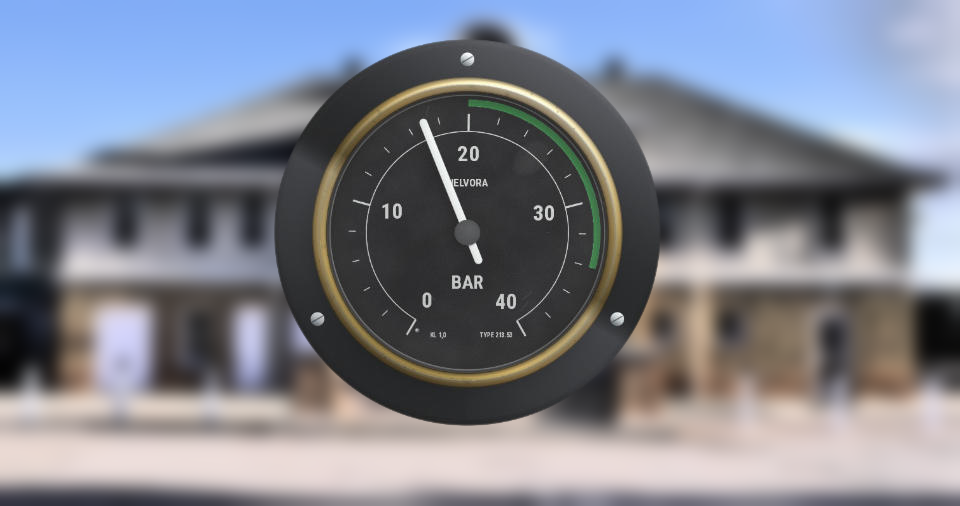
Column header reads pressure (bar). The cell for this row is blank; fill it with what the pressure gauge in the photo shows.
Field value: 17 bar
